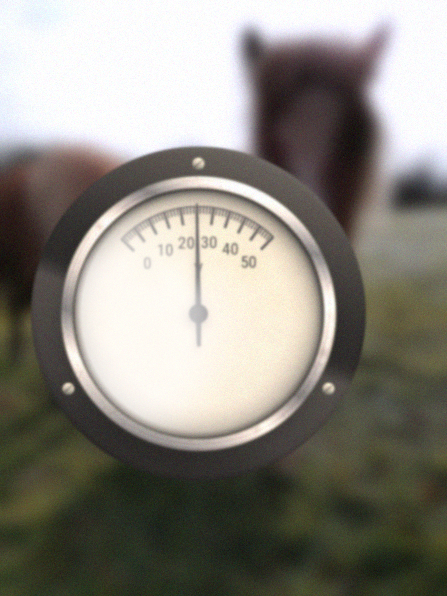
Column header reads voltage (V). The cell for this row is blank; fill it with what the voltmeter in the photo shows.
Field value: 25 V
